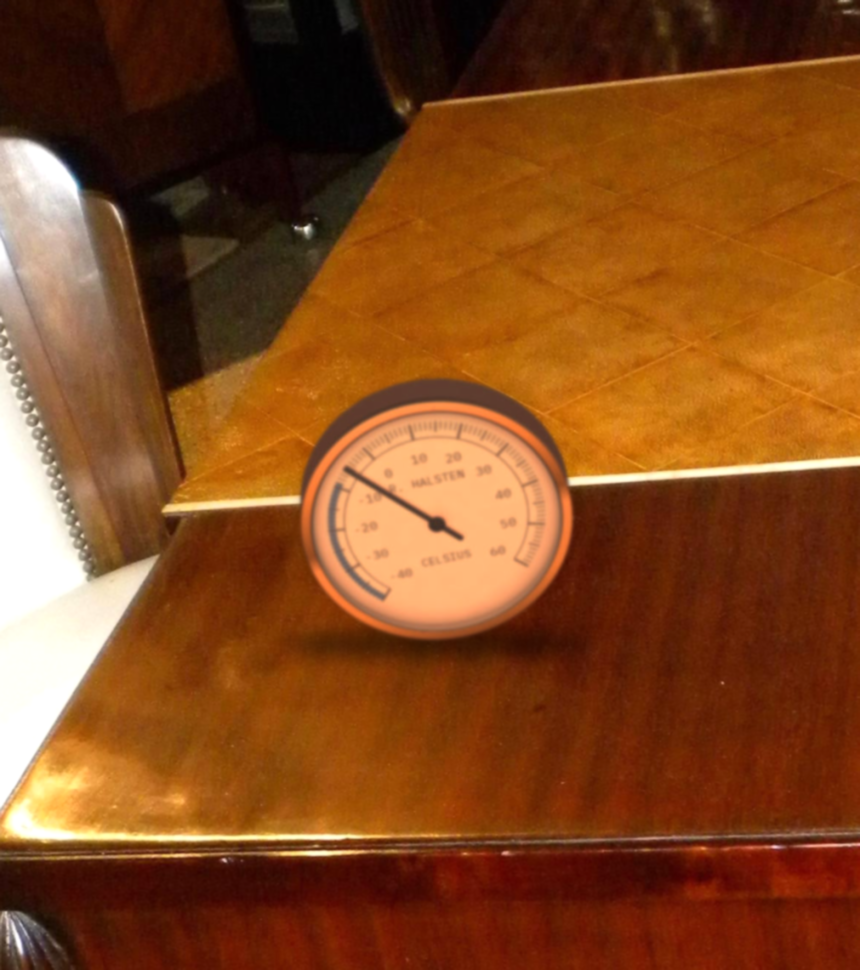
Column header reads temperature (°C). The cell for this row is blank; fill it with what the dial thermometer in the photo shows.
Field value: -5 °C
